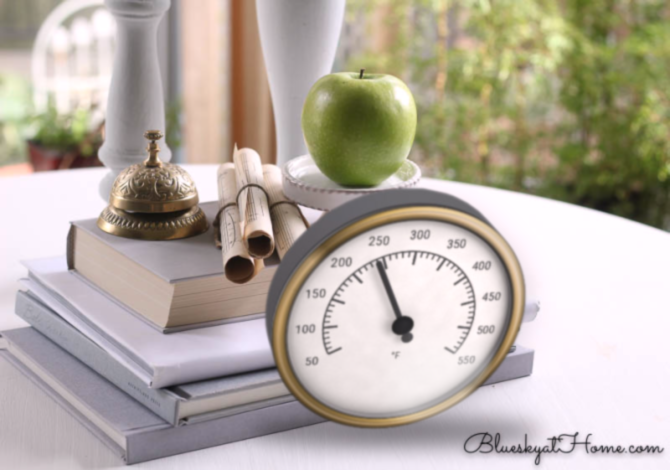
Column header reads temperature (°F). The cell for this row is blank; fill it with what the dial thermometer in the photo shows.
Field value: 240 °F
